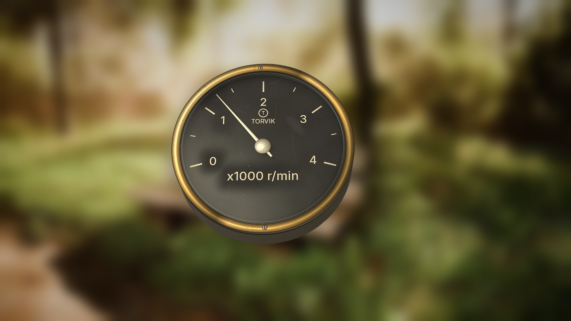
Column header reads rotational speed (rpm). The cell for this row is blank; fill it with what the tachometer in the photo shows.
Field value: 1250 rpm
